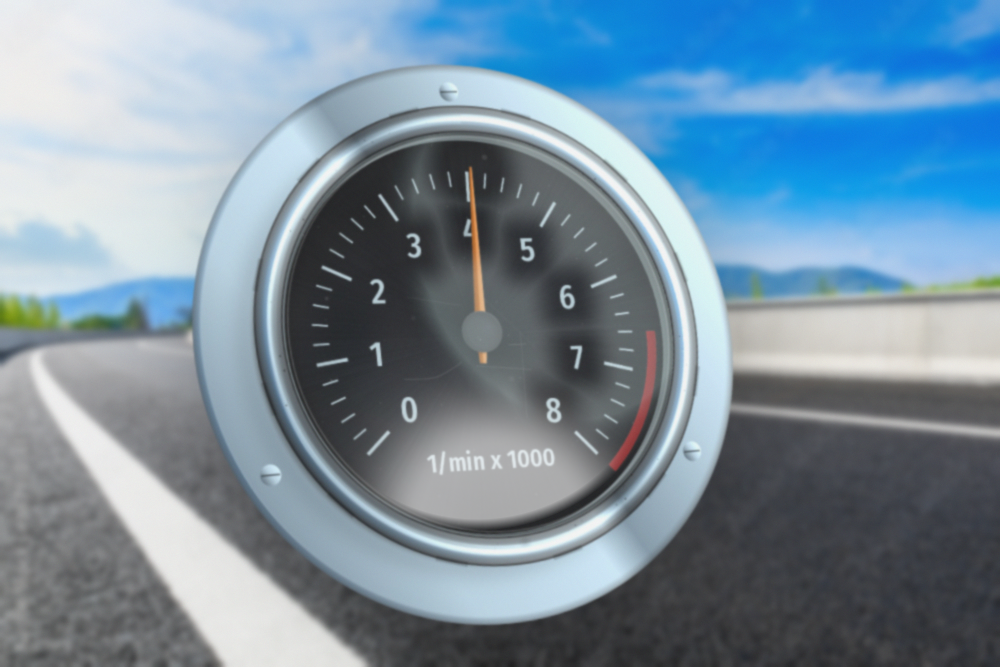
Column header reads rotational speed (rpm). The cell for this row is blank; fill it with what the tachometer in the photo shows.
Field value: 4000 rpm
